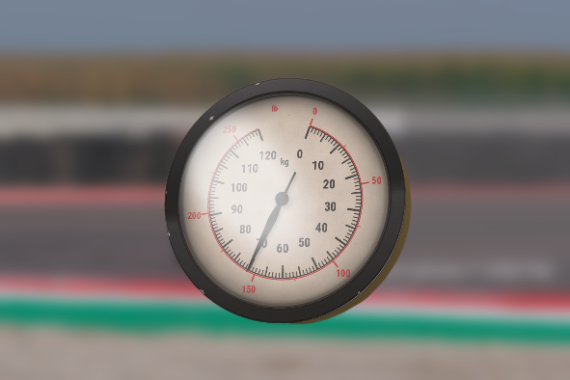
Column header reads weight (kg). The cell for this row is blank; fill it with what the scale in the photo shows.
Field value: 70 kg
